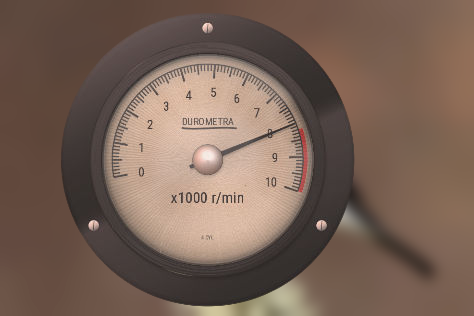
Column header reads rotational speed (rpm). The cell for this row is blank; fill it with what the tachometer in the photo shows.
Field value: 8000 rpm
